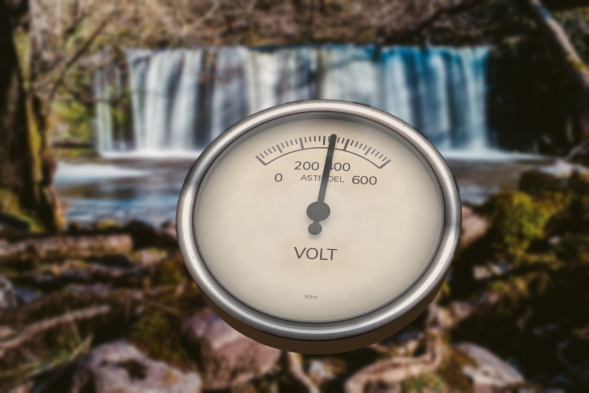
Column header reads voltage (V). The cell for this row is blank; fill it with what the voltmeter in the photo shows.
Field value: 340 V
